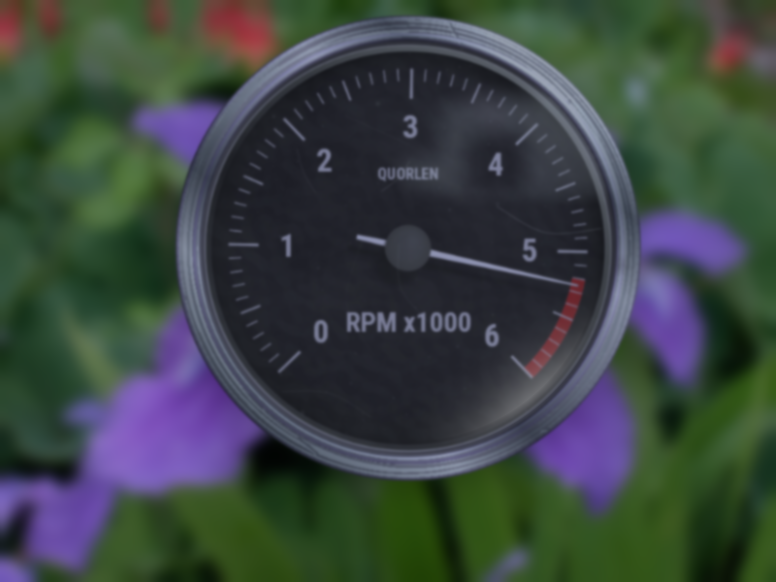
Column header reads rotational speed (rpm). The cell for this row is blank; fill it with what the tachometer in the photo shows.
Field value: 5250 rpm
